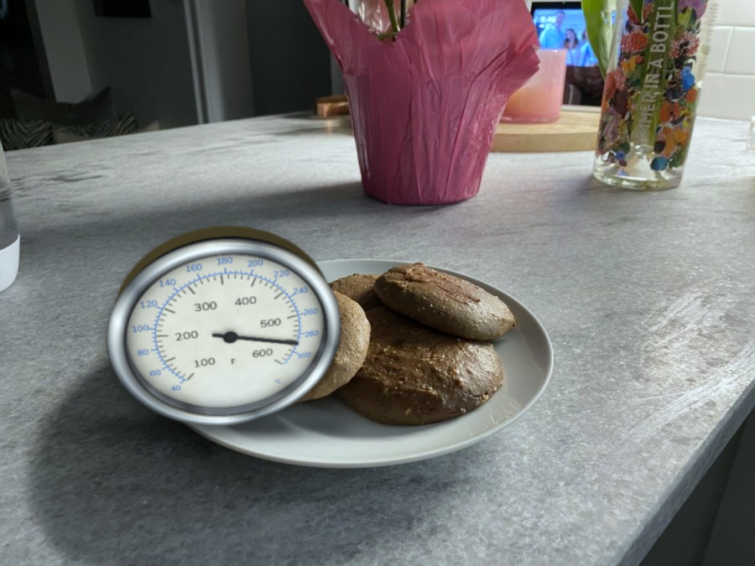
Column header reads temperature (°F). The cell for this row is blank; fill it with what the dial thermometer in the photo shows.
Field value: 550 °F
